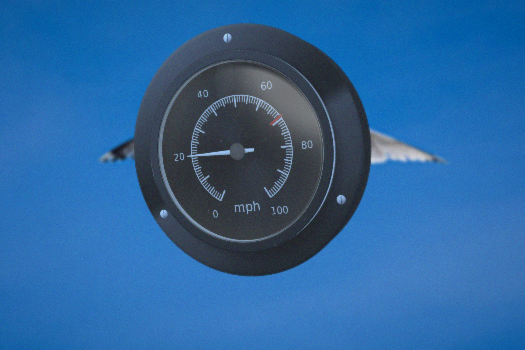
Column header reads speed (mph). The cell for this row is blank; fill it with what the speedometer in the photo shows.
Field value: 20 mph
